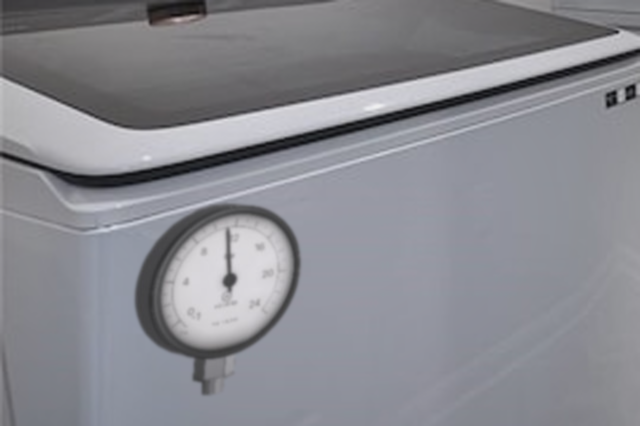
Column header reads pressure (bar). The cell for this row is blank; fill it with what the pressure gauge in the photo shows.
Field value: 11 bar
